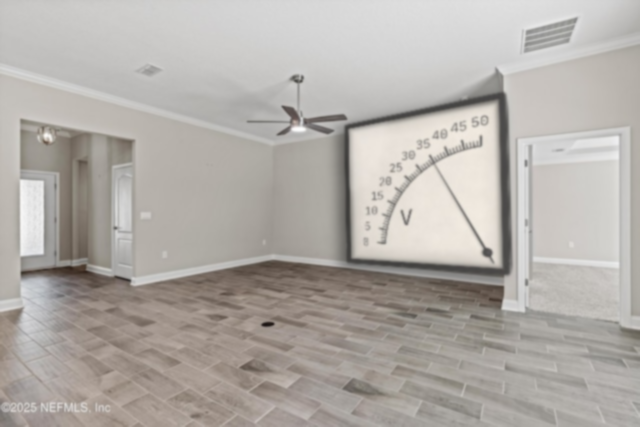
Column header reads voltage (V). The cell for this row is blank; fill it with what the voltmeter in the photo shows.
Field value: 35 V
